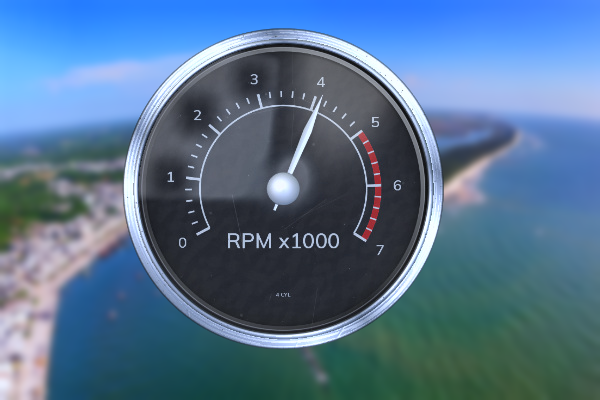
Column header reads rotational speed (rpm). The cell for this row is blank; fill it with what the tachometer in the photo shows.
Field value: 4100 rpm
